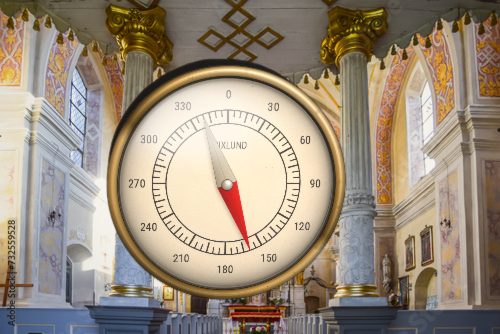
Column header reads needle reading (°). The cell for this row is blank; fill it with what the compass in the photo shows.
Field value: 160 °
